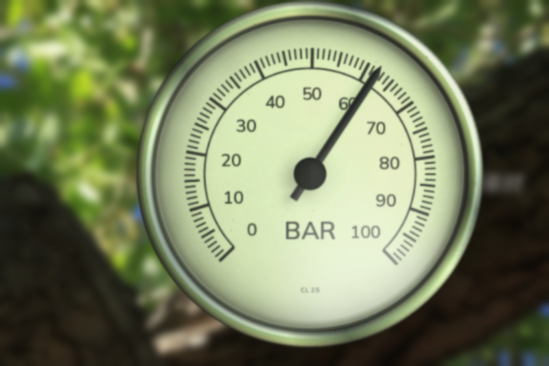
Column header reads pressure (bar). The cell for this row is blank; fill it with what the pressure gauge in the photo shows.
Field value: 62 bar
